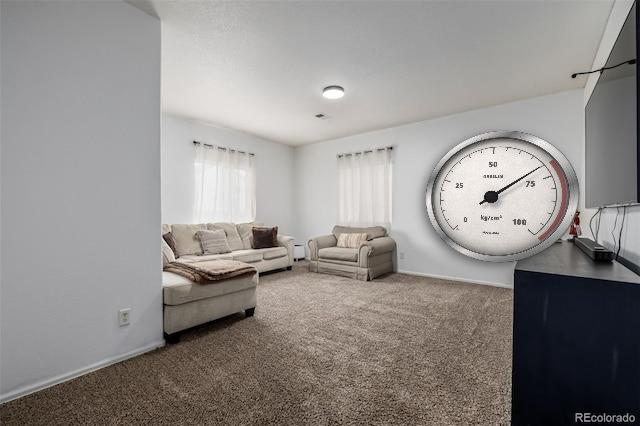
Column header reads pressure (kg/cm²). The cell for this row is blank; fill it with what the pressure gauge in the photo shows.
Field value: 70 kg/cm²
